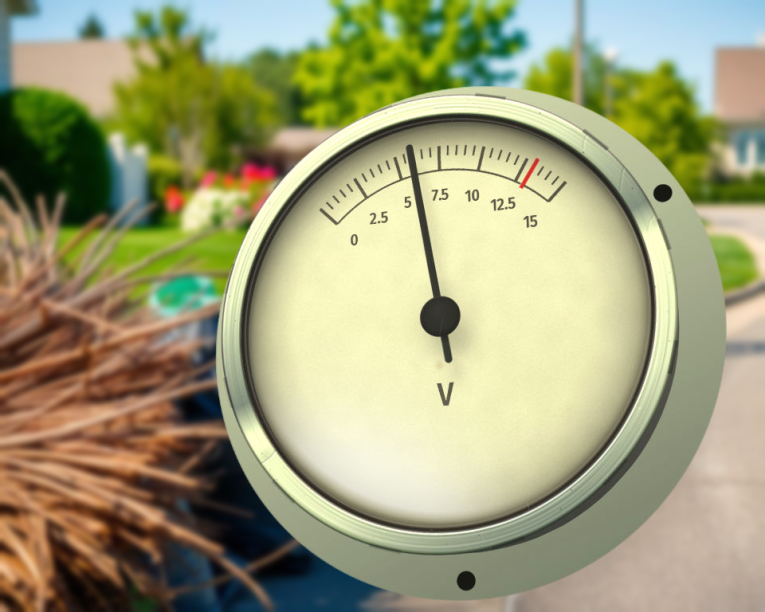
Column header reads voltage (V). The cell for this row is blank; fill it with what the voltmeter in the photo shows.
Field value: 6 V
